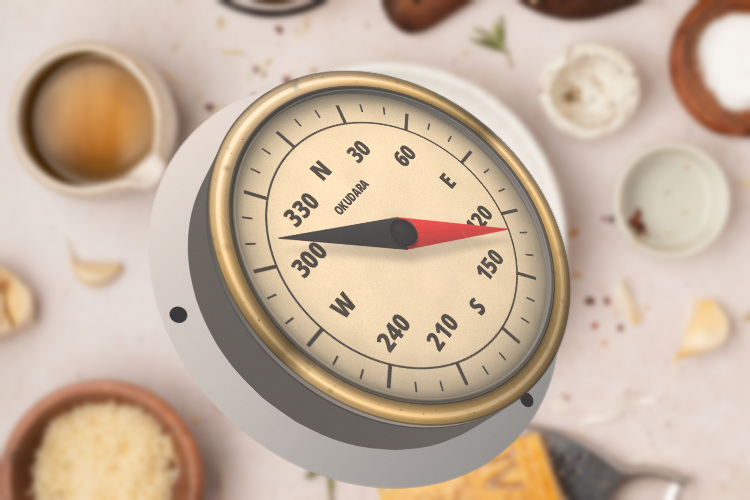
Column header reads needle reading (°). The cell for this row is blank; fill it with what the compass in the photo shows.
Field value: 130 °
